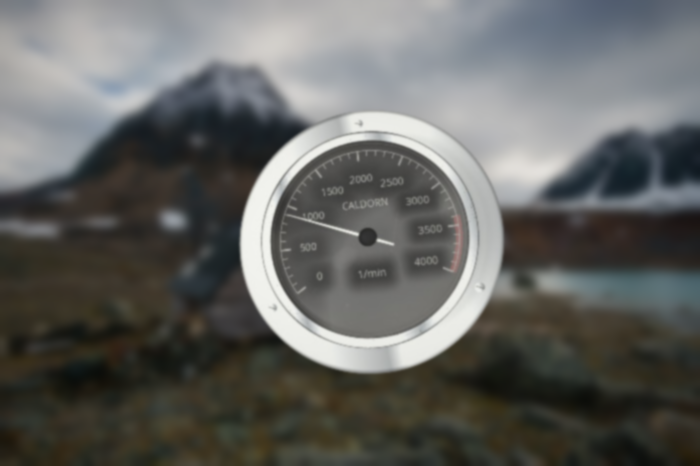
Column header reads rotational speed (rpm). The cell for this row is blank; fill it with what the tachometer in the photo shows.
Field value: 900 rpm
